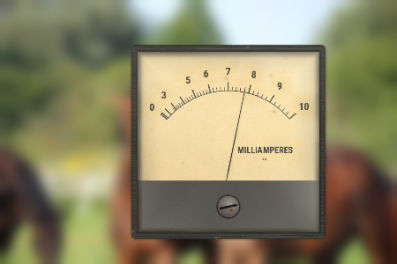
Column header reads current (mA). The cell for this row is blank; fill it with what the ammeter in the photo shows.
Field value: 7.8 mA
